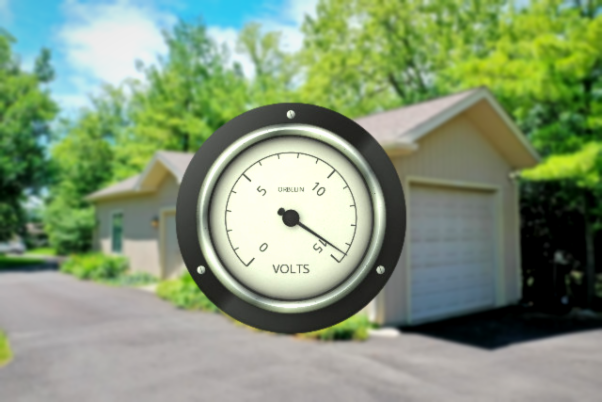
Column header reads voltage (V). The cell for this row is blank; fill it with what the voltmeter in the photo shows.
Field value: 14.5 V
